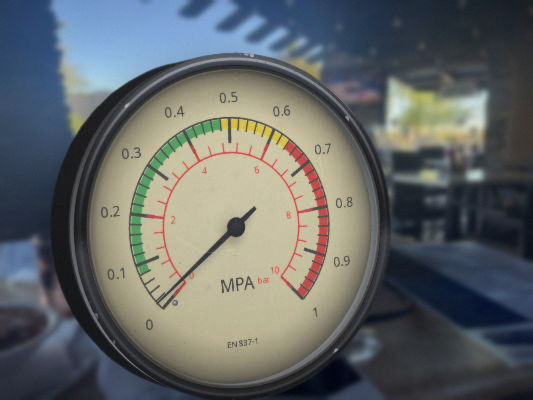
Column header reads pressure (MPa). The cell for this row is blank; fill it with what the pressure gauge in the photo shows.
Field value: 0.02 MPa
